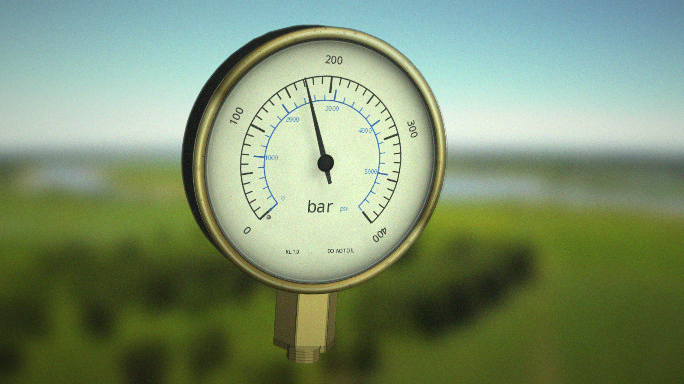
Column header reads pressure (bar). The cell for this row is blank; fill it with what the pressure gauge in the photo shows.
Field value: 170 bar
